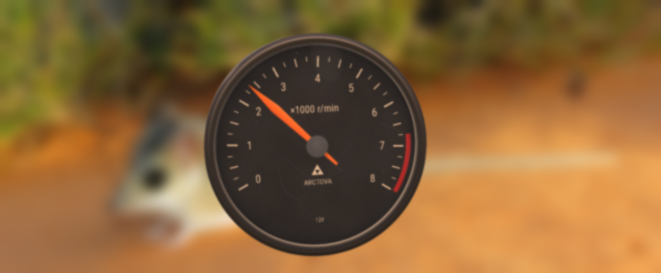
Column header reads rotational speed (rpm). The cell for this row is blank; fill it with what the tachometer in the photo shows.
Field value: 2375 rpm
